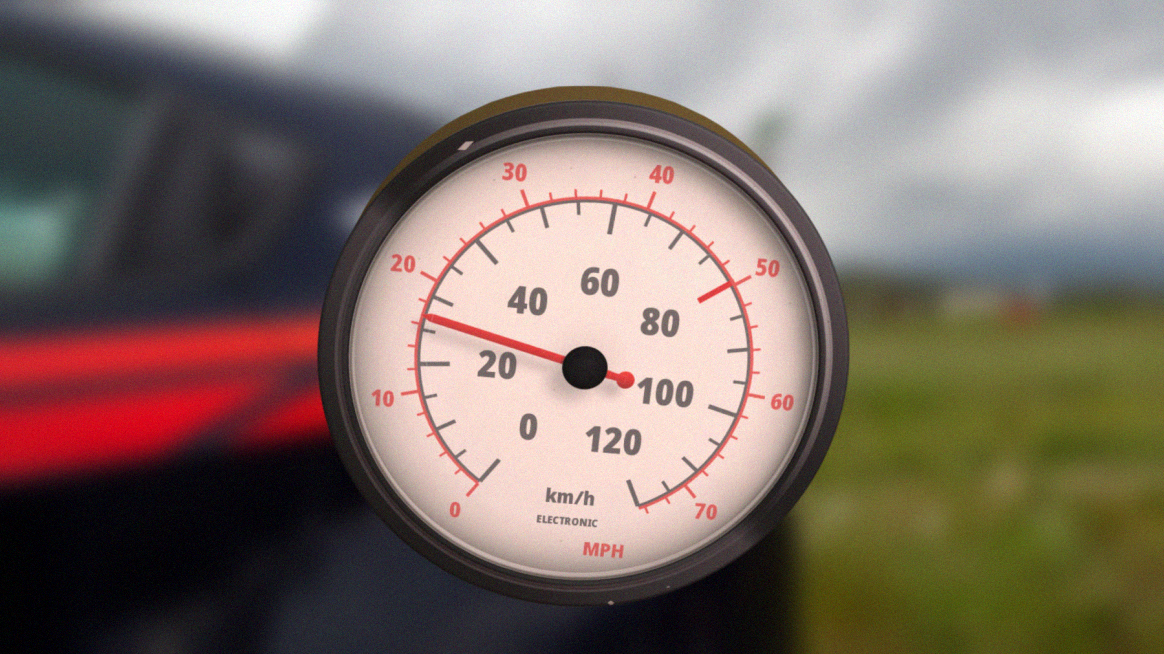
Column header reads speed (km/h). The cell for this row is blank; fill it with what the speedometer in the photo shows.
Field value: 27.5 km/h
